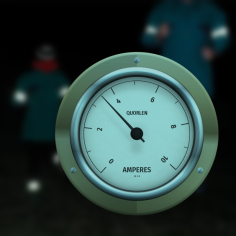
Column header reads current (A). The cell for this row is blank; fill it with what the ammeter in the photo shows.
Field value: 3.5 A
